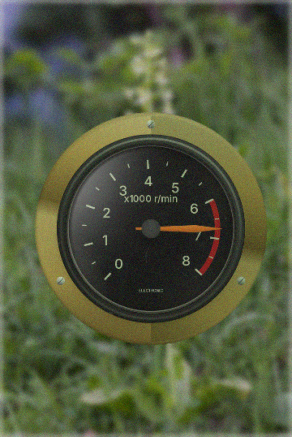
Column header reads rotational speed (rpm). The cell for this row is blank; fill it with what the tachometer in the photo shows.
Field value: 6750 rpm
